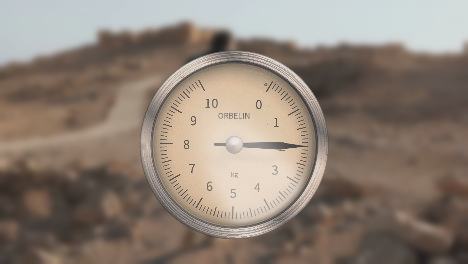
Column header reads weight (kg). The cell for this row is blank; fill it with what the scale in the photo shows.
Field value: 2 kg
